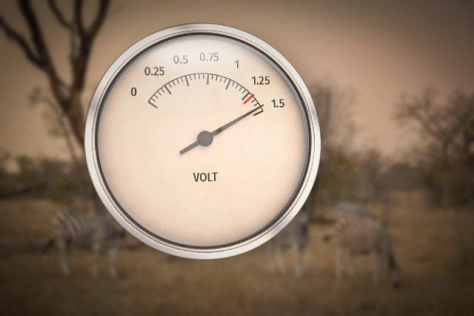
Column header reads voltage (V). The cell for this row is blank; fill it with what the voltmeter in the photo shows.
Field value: 1.45 V
